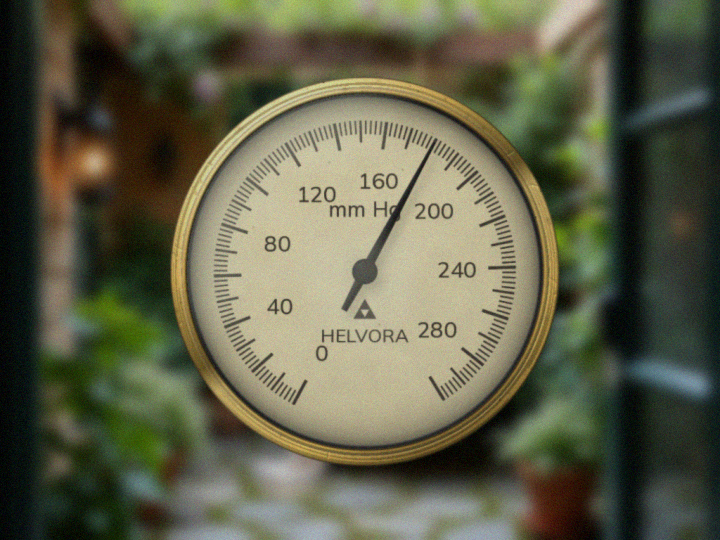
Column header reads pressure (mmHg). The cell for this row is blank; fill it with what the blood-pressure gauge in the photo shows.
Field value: 180 mmHg
